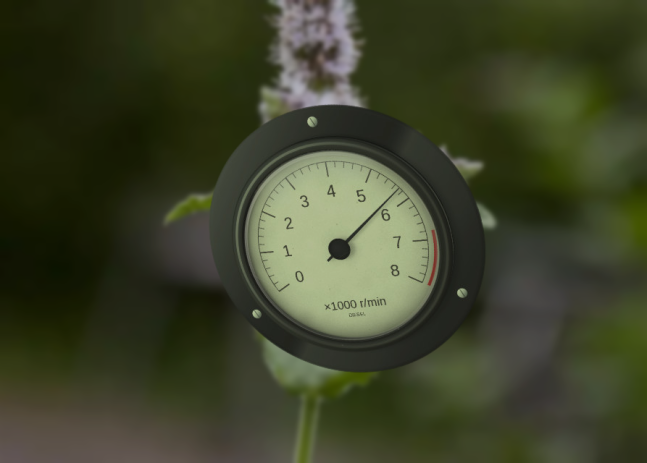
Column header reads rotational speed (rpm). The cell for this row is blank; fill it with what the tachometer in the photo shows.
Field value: 5700 rpm
